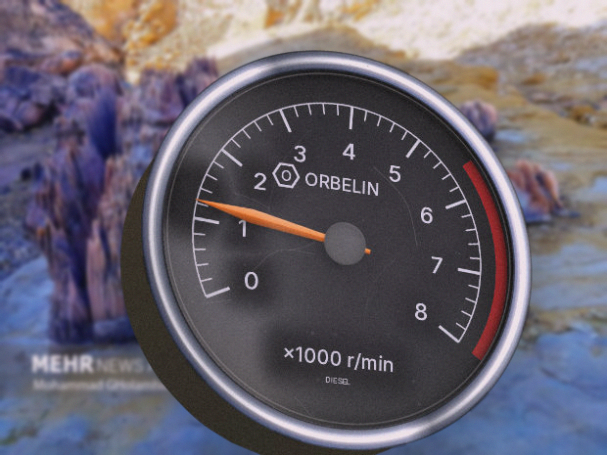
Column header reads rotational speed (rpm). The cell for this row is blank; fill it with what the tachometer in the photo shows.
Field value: 1200 rpm
